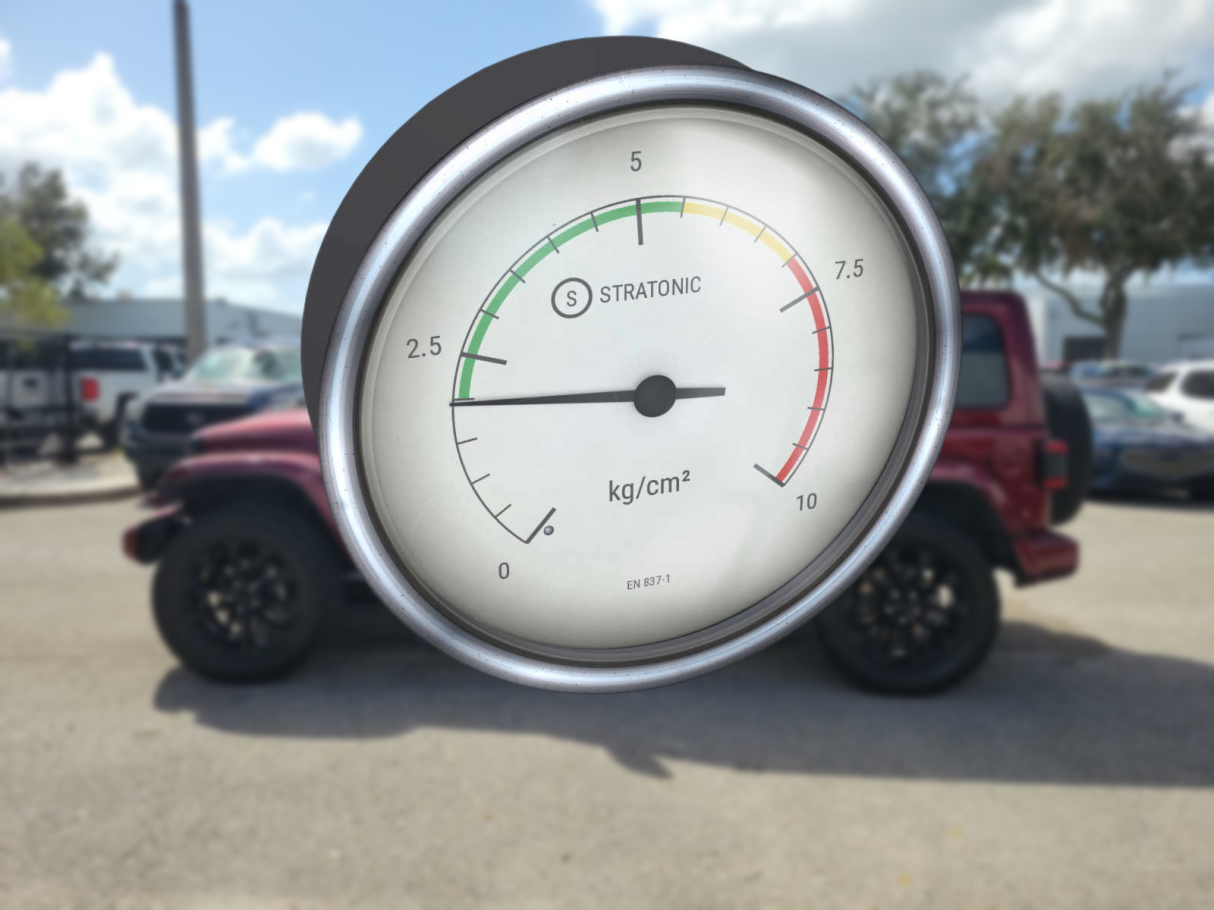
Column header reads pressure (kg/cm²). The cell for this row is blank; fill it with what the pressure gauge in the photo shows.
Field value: 2 kg/cm²
